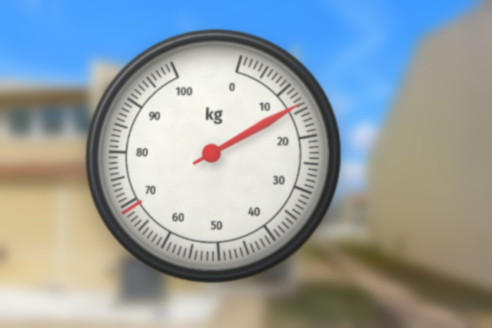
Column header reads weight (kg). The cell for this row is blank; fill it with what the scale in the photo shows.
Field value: 14 kg
